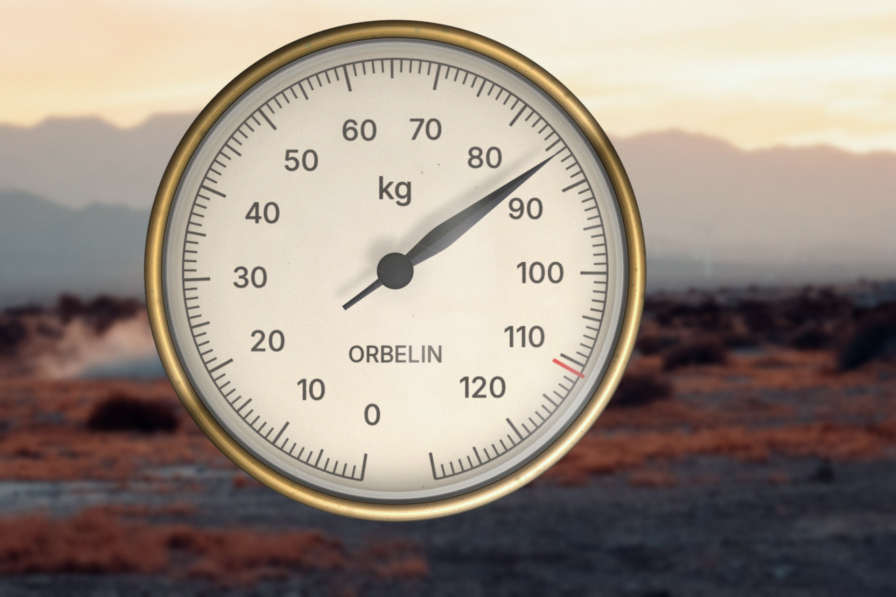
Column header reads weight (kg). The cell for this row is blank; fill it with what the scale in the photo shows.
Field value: 86 kg
